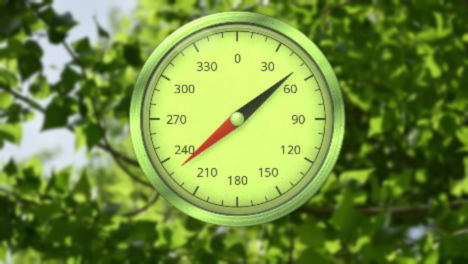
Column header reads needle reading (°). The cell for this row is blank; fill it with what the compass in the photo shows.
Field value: 230 °
